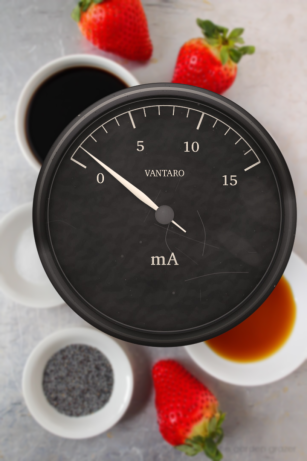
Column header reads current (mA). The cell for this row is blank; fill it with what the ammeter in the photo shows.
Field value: 1 mA
